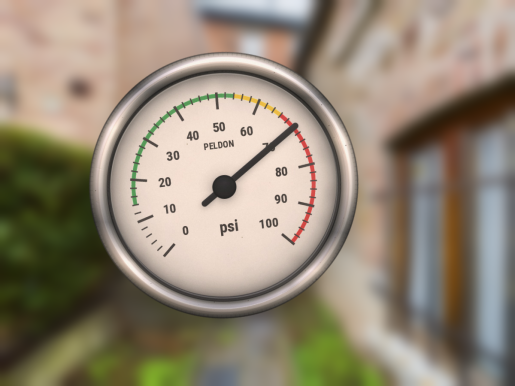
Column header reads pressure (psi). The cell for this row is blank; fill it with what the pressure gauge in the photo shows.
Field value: 70 psi
